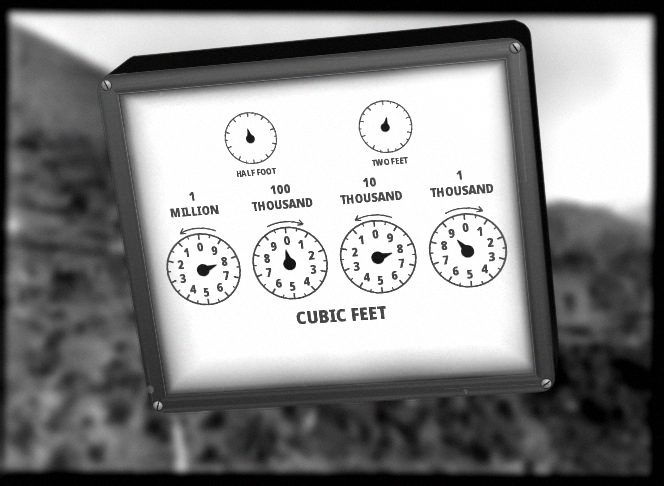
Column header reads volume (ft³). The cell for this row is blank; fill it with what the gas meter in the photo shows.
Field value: 797900 ft³
